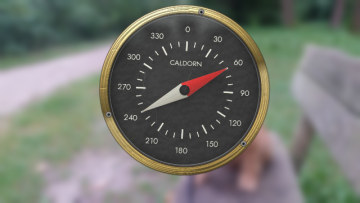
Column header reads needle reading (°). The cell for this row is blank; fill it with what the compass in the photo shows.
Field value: 60 °
